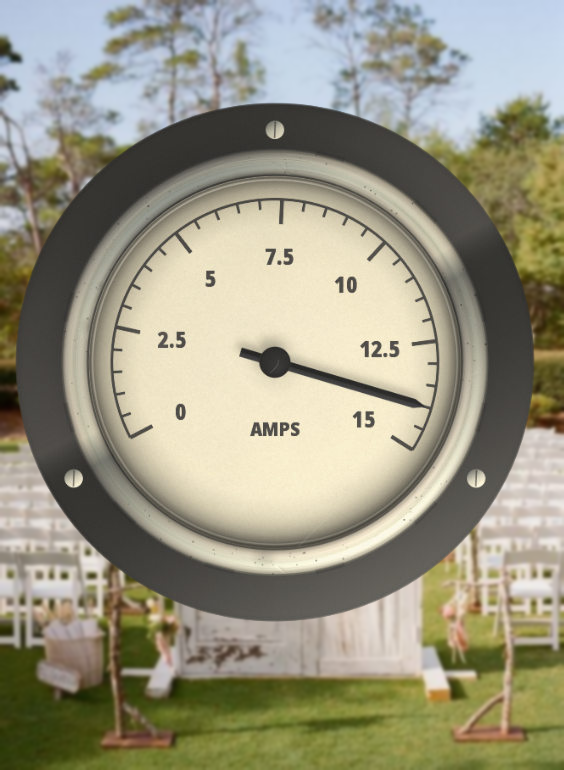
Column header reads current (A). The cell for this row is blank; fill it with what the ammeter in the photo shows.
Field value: 14 A
